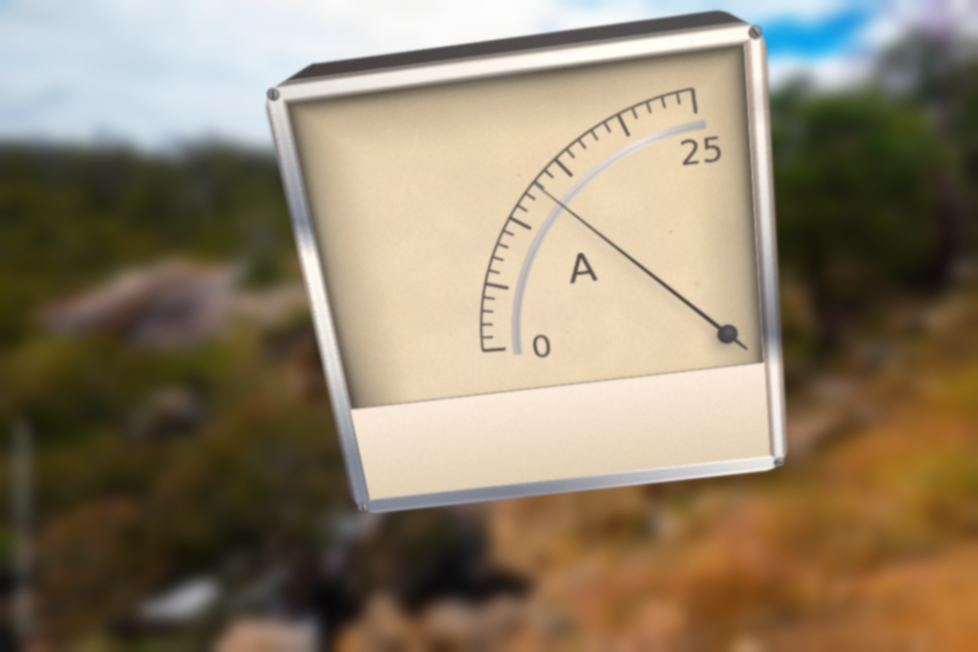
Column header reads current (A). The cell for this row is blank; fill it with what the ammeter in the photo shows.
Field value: 13 A
